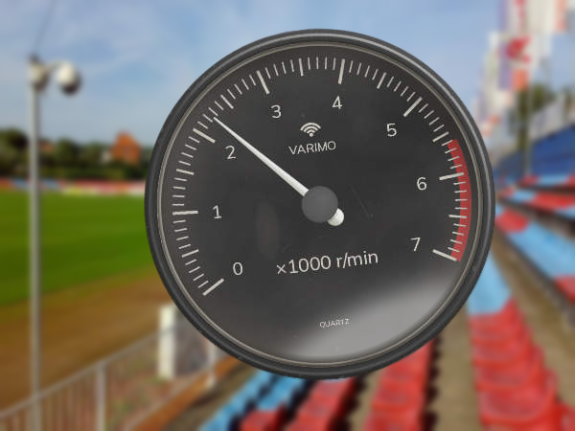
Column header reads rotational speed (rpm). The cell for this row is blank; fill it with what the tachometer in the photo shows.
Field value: 2250 rpm
